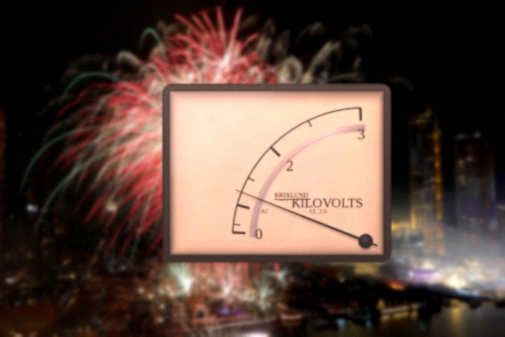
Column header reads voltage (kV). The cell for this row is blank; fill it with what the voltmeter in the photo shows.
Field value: 1.25 kV
